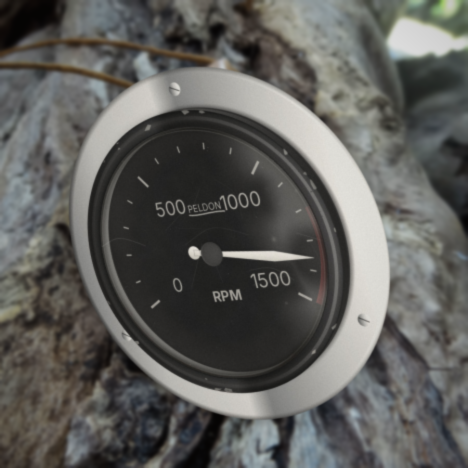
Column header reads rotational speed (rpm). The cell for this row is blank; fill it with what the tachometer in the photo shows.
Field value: 1350 rpm
